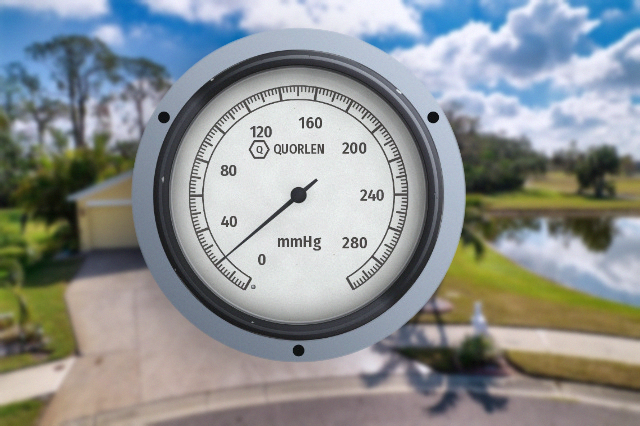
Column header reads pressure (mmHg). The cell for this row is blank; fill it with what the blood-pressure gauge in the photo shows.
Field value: 20 mmHg
